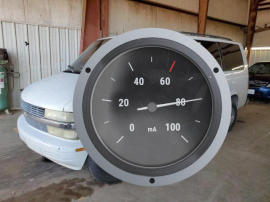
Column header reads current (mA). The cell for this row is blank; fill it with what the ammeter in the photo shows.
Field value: 80 mA
